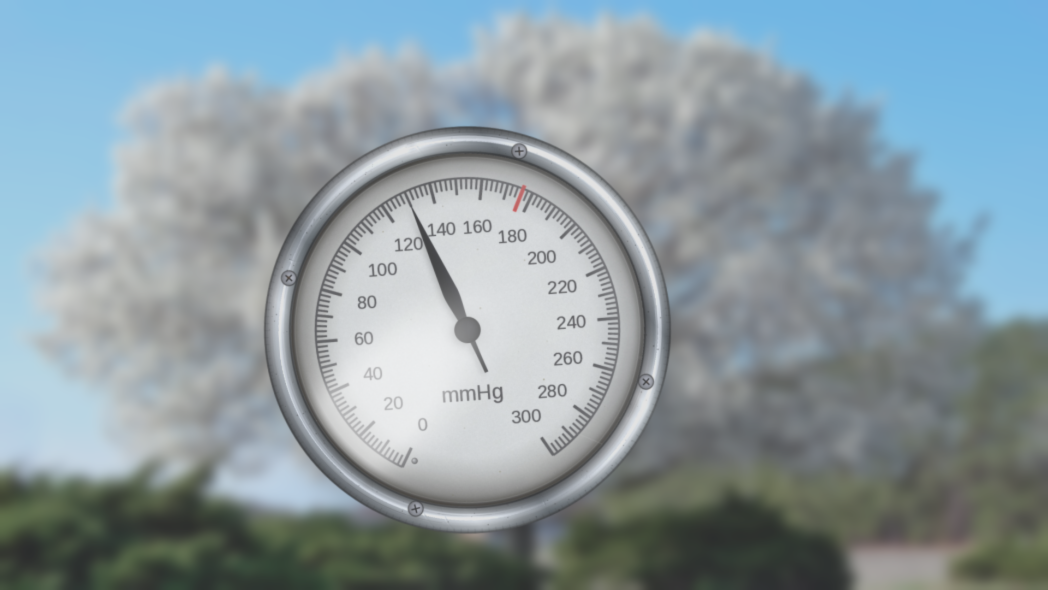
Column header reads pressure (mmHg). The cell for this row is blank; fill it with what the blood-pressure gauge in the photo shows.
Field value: 130 mmHg
